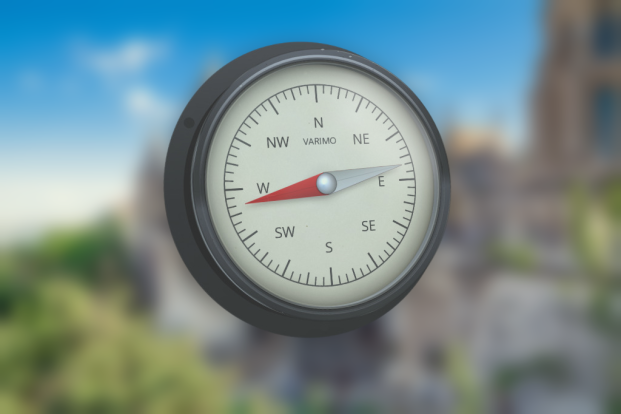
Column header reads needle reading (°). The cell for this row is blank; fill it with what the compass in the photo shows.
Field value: 260 °
